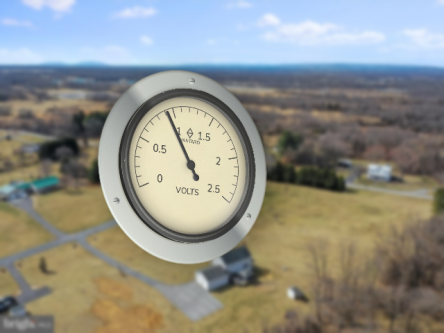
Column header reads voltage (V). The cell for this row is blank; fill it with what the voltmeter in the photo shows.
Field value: 0.9 V
